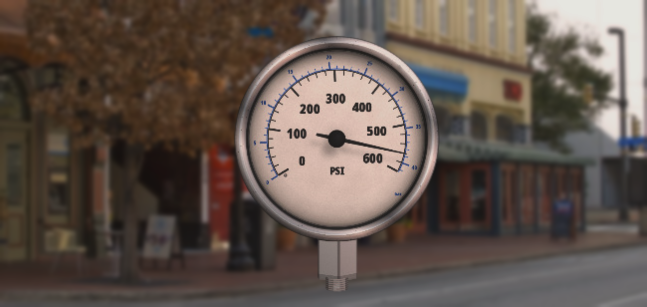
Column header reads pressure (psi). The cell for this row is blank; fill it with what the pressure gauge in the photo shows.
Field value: 560 psi
